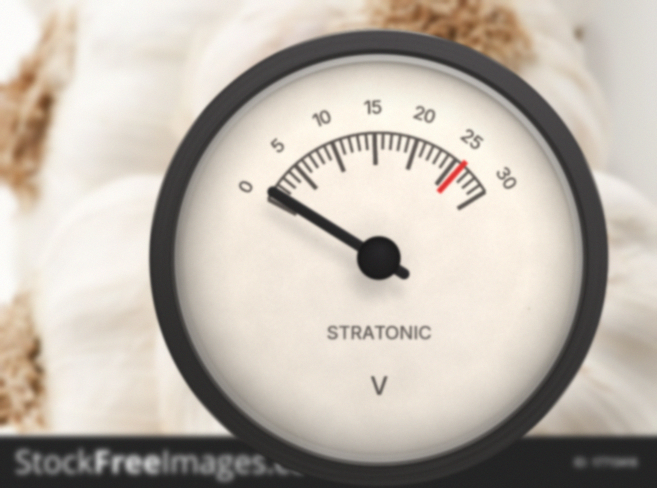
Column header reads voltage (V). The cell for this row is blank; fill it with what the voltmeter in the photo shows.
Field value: 1 V
